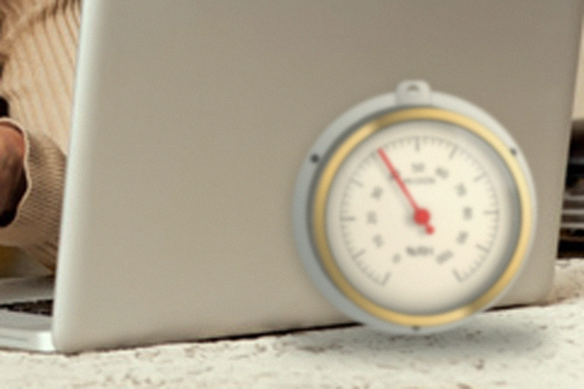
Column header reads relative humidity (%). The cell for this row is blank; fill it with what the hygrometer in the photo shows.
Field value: 40 %
